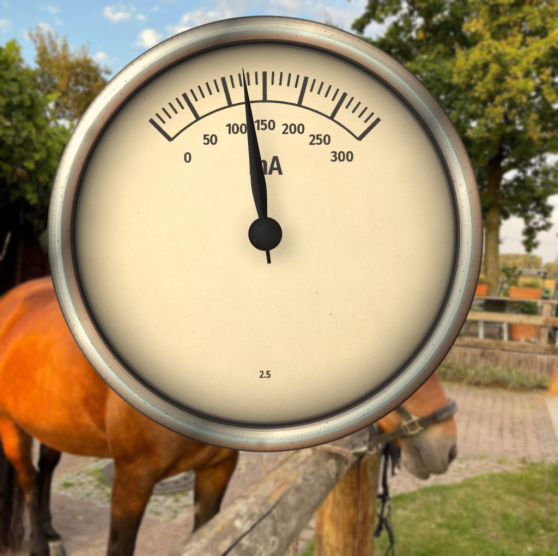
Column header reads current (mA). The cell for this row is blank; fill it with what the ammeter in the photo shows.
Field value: 125 mA
